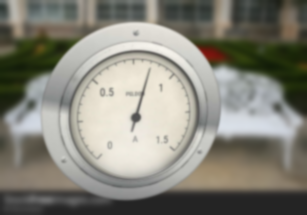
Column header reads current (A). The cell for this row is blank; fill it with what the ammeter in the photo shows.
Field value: 0.85 A
